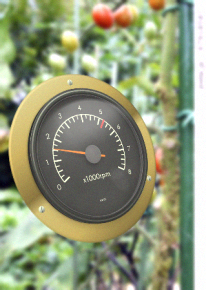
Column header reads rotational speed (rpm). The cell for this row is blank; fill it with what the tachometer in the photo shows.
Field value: 1500 rpm
